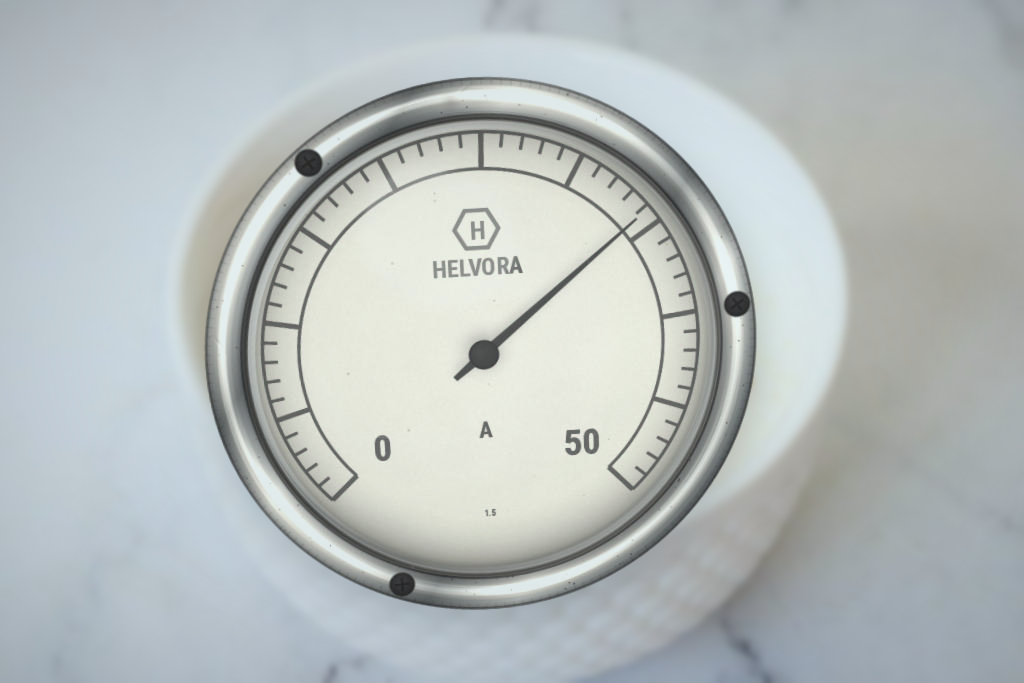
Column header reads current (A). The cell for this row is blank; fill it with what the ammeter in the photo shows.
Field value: 34 A
